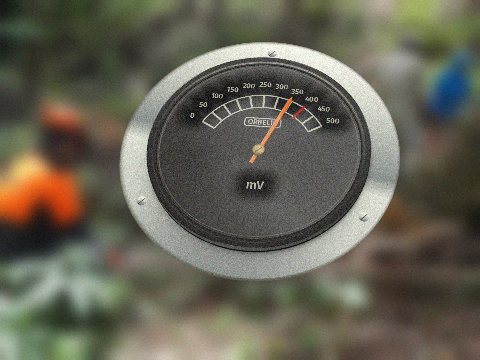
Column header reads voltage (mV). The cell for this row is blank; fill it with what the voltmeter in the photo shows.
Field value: 350 mV
